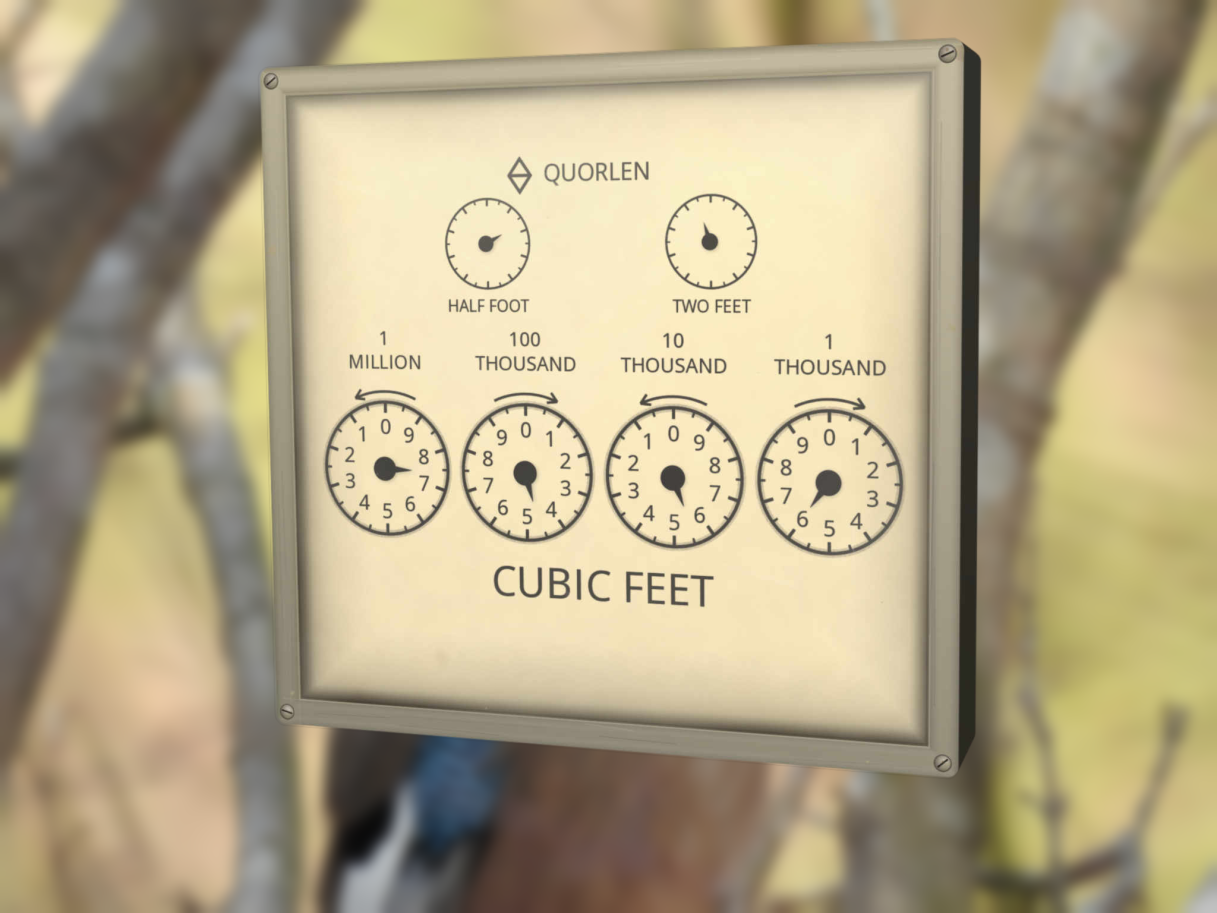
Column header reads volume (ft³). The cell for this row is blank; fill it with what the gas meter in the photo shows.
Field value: 745600 ft³
